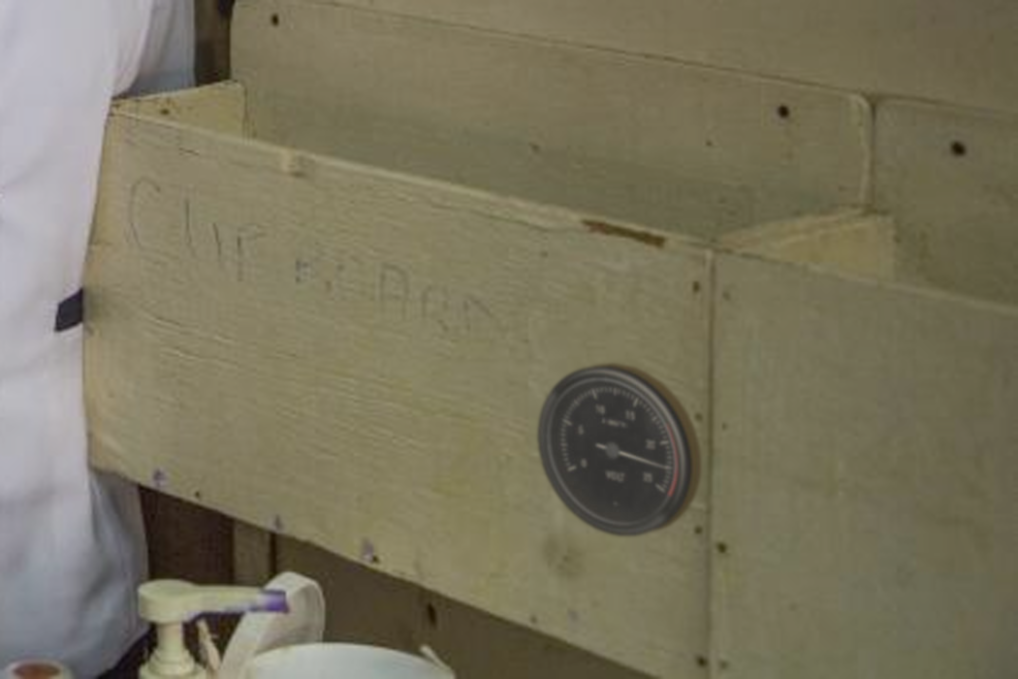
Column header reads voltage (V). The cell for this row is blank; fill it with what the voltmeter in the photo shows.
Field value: 22.5 V
